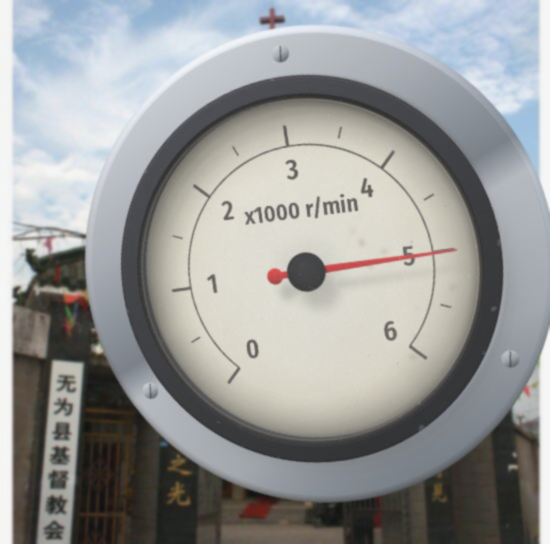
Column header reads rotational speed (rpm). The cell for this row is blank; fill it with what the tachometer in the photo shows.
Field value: 5000 rpm
